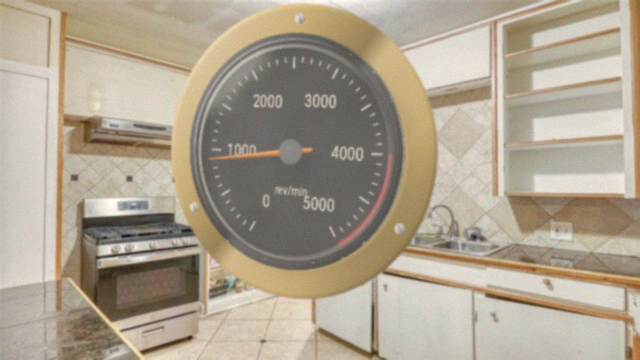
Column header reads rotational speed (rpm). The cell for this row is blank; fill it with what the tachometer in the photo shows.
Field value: 900 rpm
